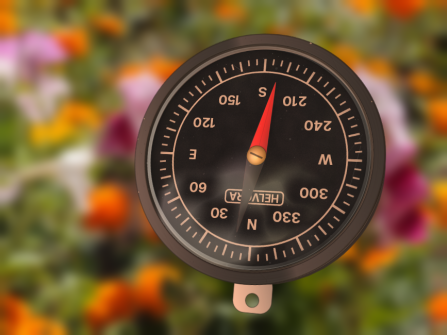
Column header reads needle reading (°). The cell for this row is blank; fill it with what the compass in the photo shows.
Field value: 190 °
